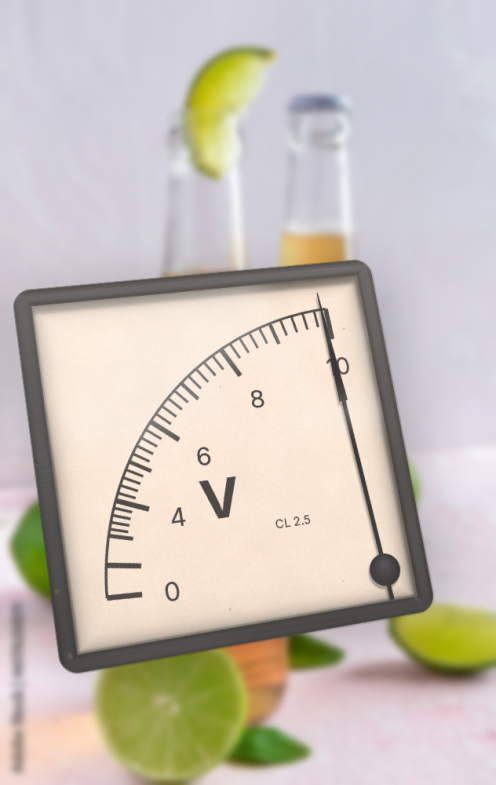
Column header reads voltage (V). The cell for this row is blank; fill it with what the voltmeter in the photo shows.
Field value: 9.9 V
